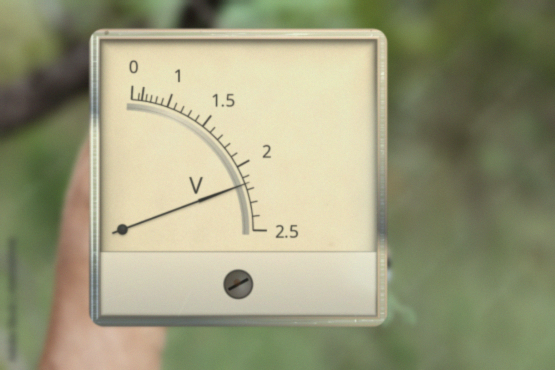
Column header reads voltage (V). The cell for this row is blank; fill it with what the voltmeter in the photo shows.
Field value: 2.15 V
